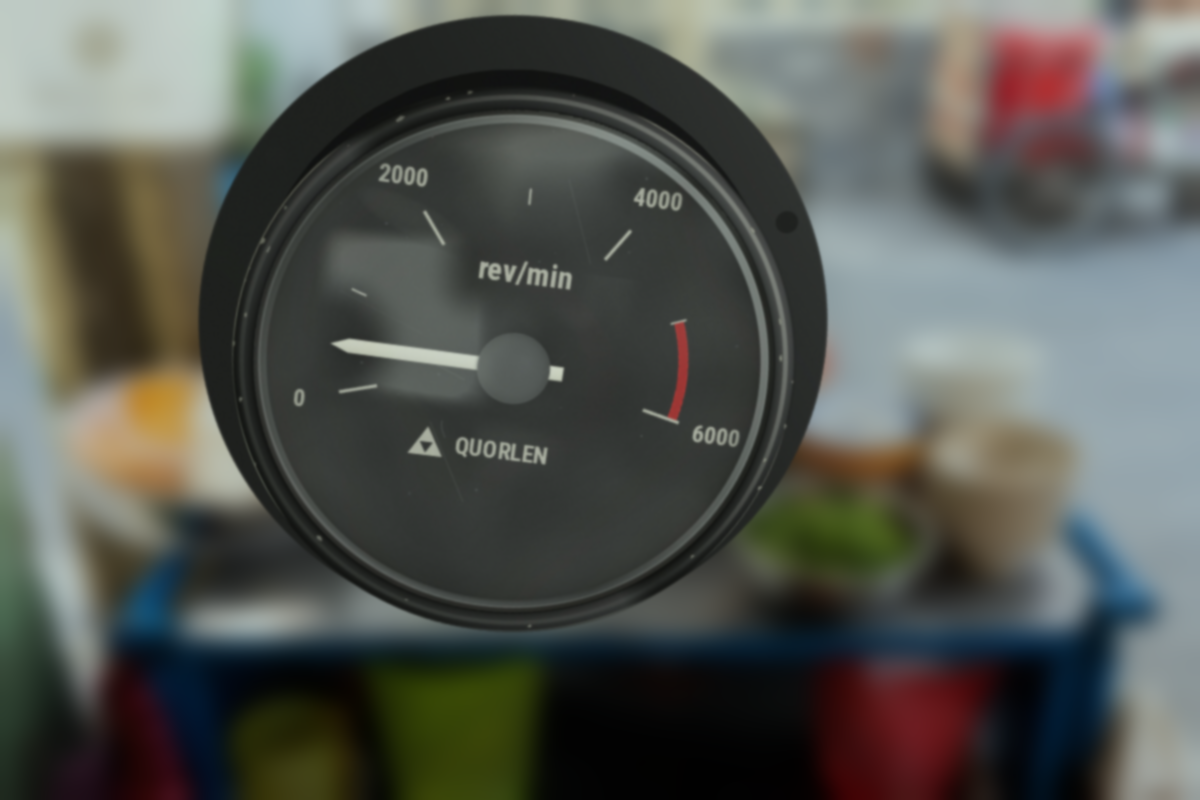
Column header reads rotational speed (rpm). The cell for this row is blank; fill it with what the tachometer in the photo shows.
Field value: 500 rpm
